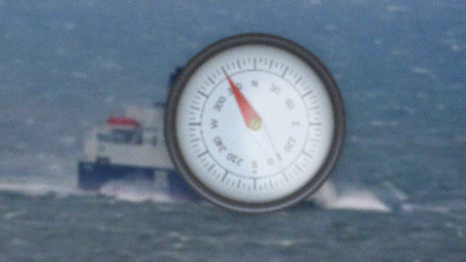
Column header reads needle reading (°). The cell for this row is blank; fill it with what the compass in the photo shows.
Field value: 330 °
